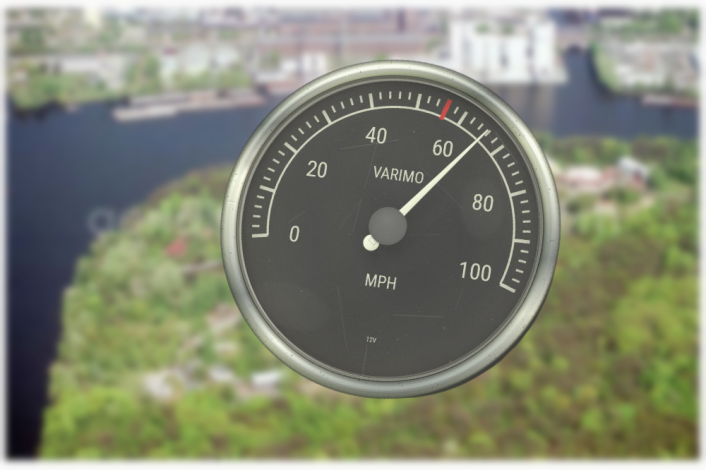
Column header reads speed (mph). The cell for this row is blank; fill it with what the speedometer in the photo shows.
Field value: 66 mph
